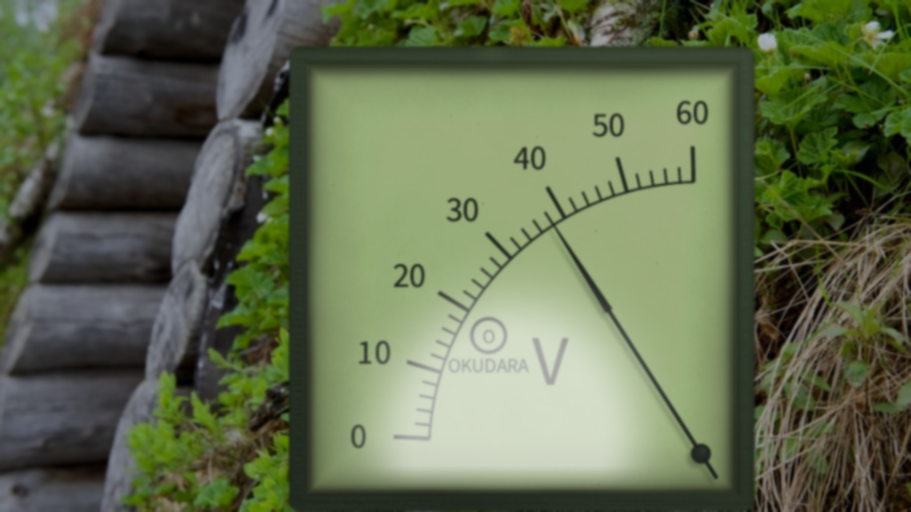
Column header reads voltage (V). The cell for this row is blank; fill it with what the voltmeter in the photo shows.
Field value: 38 V
